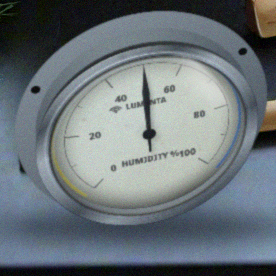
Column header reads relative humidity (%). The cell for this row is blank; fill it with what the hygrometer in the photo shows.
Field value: 50 %
